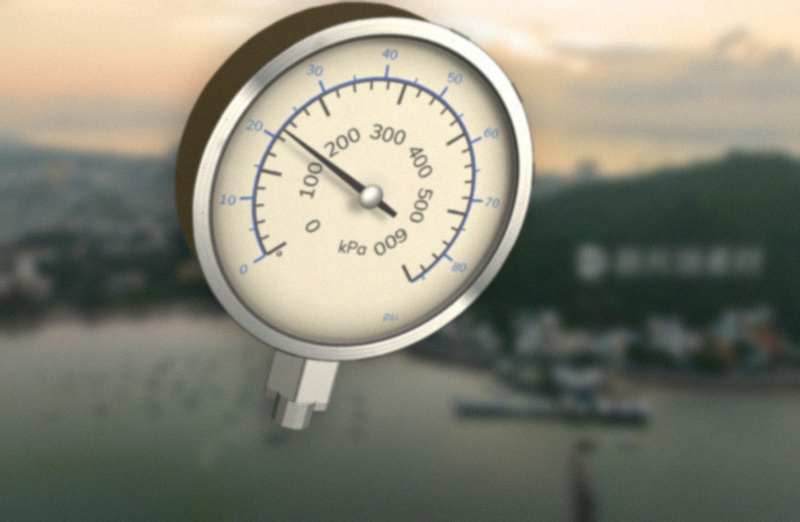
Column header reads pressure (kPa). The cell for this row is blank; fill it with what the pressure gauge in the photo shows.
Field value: 150 kPa
